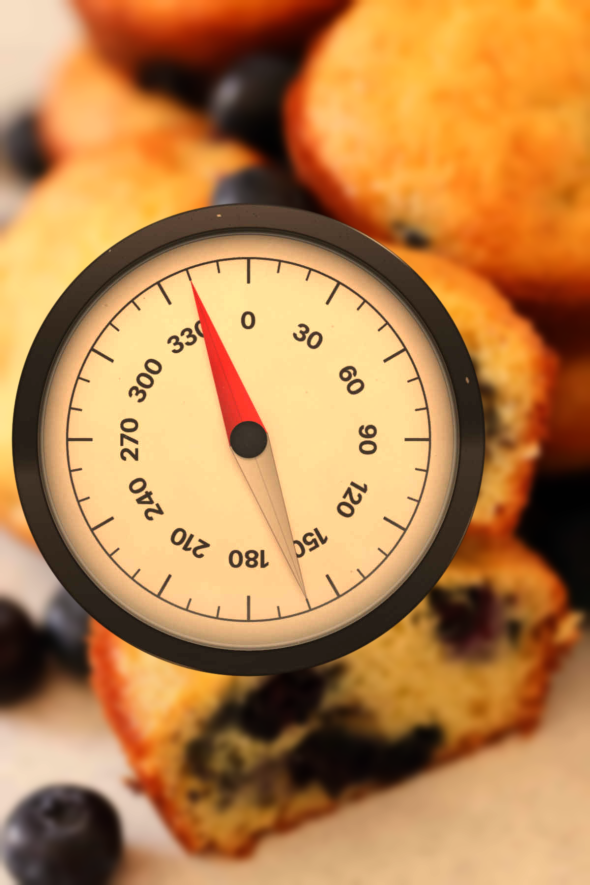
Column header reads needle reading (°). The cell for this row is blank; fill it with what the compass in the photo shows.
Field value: 340 °
